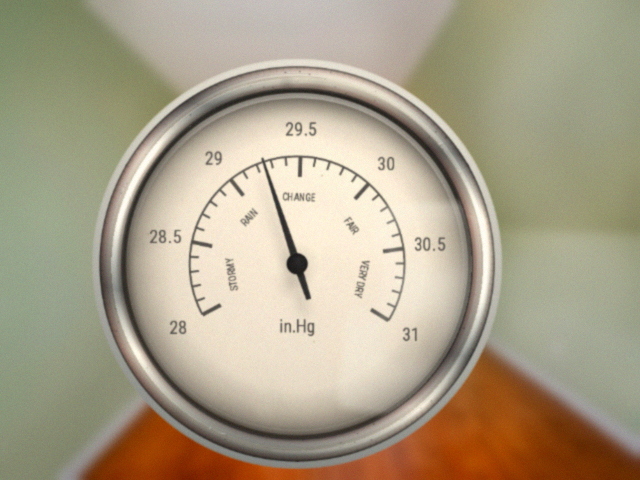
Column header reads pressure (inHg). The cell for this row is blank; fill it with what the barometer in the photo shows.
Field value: 29.25 inHg
